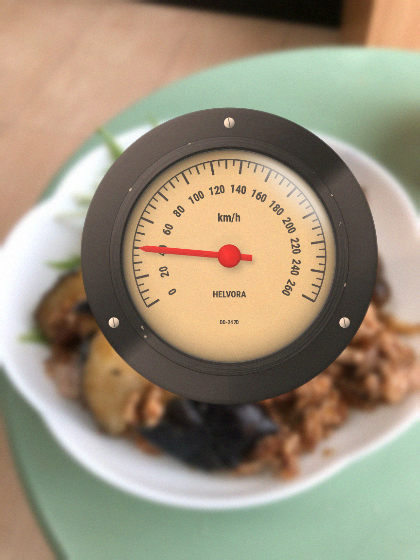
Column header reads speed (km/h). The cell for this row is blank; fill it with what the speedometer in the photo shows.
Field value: 40 km/h
